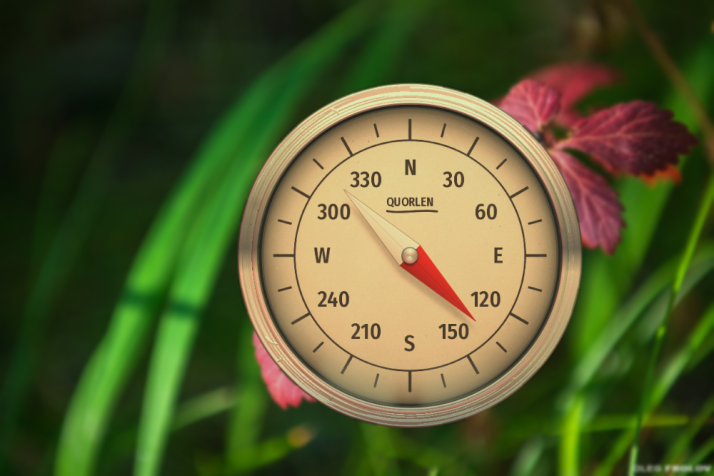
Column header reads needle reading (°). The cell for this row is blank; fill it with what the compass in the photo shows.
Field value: 135 °
